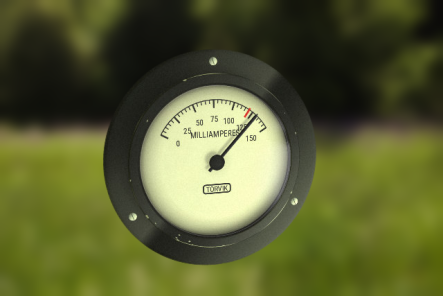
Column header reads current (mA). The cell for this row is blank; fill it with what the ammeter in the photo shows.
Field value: 130 mA
